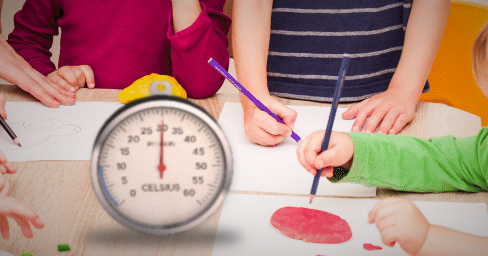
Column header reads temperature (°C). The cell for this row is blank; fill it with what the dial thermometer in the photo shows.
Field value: 30 °C
